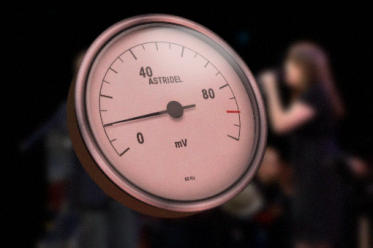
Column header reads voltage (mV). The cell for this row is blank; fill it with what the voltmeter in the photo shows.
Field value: 10 mV
